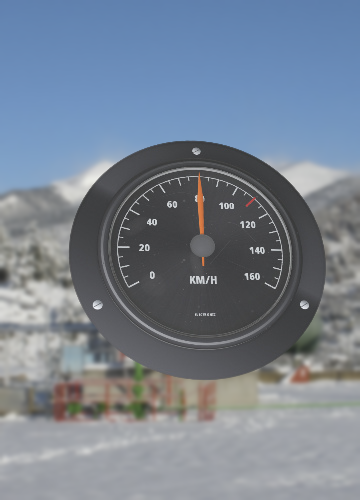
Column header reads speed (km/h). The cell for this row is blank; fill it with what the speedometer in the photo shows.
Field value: 80 km/h
